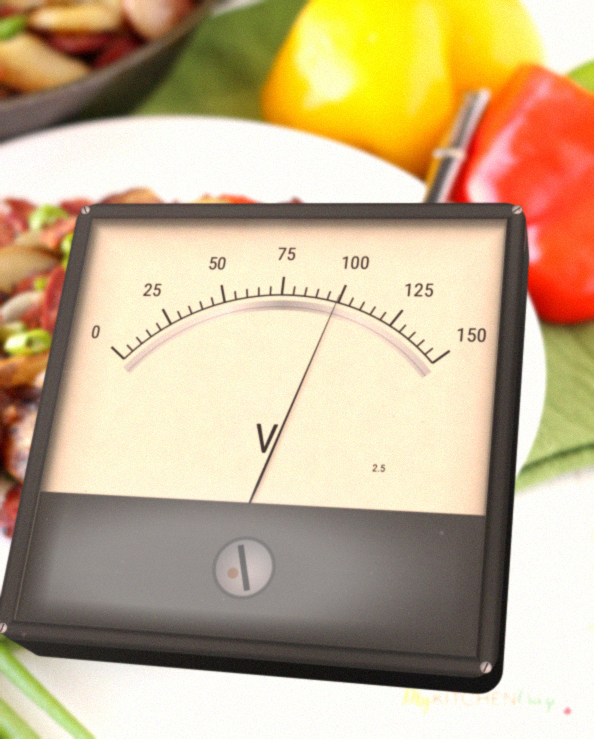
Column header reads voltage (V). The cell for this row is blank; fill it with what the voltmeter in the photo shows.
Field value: 100 V
